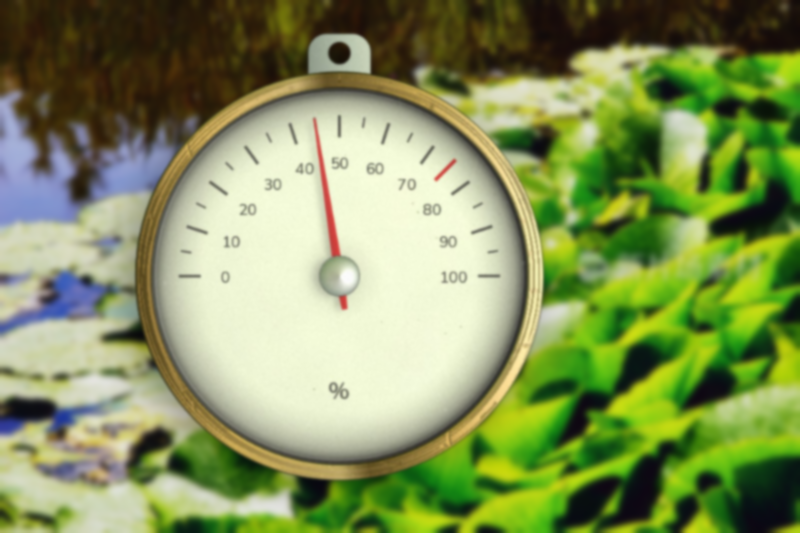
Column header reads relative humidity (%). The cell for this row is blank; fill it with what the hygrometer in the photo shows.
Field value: 45 %
